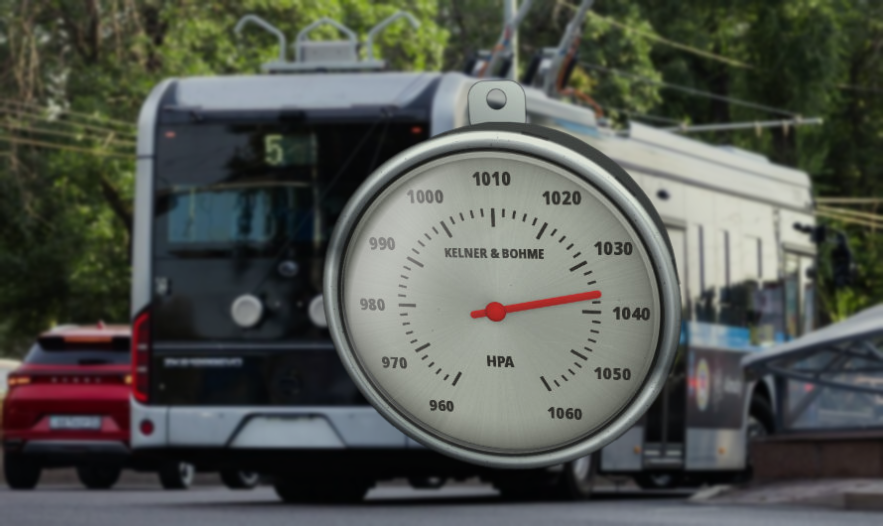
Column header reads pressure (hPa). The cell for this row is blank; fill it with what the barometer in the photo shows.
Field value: 1036 hPa
